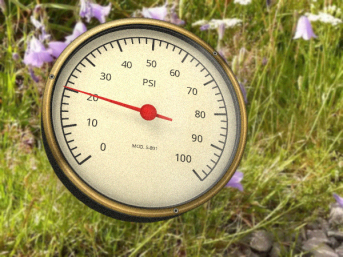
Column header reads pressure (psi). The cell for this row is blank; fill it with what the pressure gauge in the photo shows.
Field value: 20 psi
